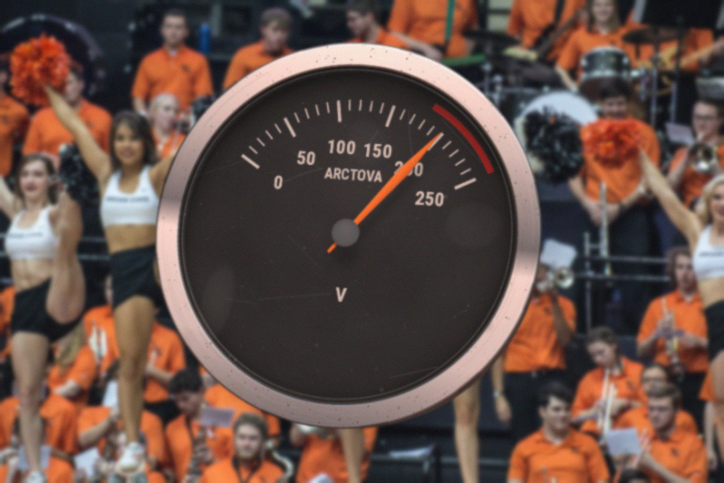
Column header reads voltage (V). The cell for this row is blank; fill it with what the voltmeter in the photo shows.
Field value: 200 V
